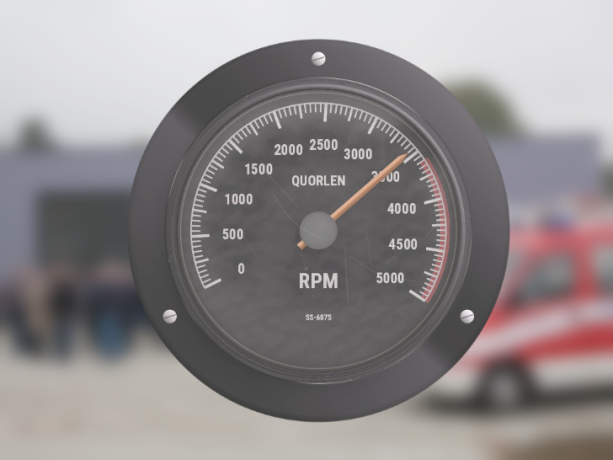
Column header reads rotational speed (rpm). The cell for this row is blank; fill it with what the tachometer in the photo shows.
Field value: 3450 rpm
